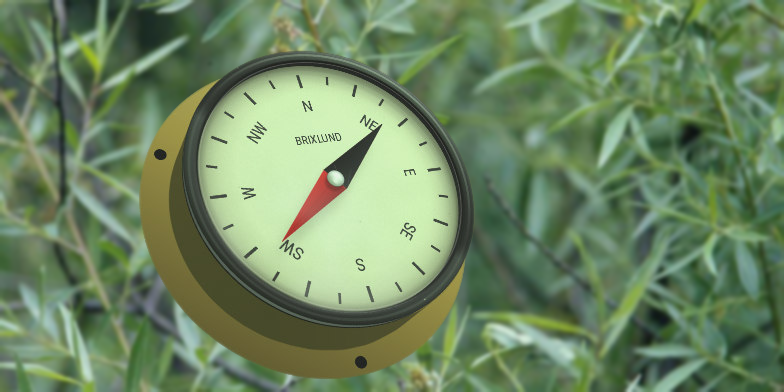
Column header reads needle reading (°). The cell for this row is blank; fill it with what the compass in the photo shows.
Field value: 232.5 °
